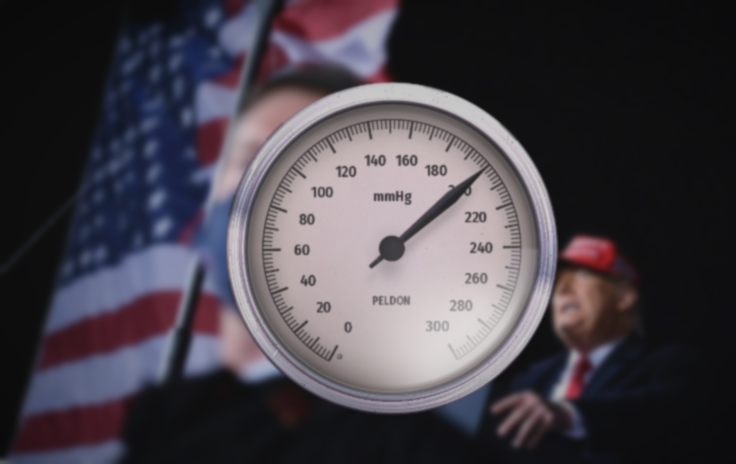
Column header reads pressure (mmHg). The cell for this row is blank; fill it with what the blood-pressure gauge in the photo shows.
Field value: 200 mmHg
